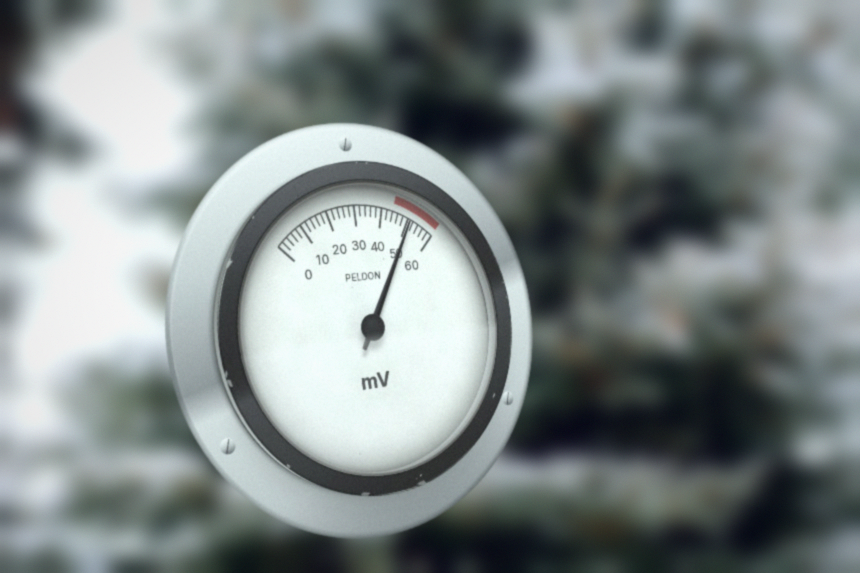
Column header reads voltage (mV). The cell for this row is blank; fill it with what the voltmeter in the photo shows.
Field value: 50 mV
